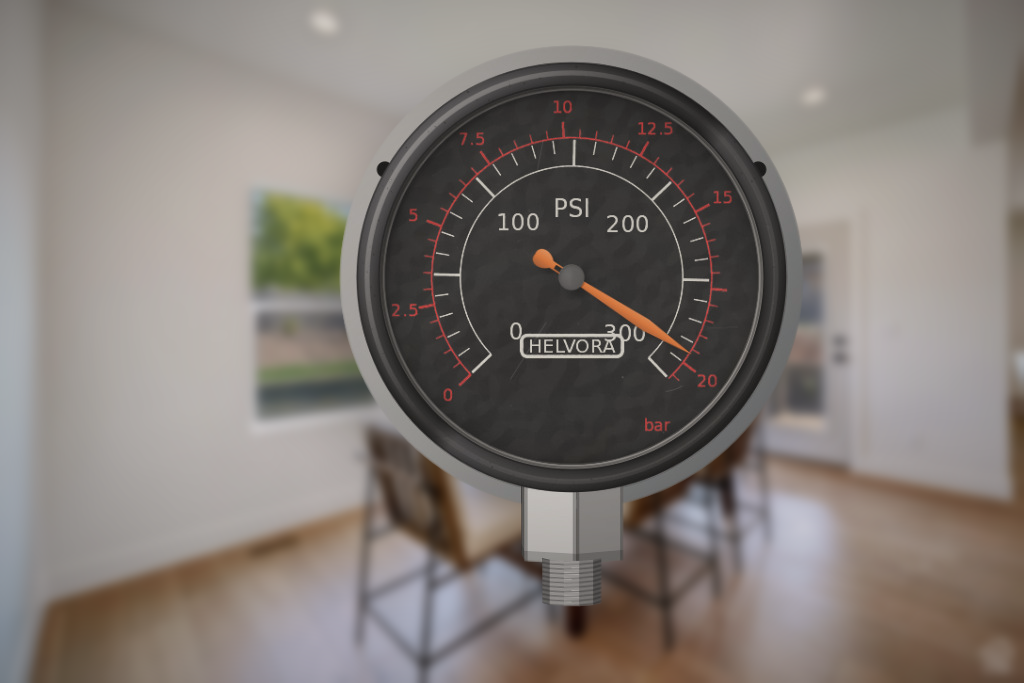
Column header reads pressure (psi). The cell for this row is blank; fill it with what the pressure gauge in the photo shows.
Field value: 285 psi
